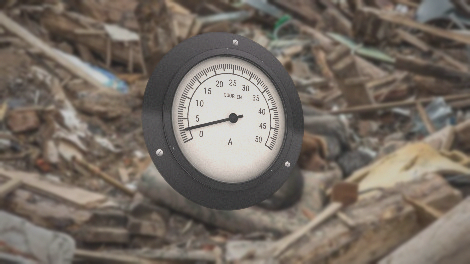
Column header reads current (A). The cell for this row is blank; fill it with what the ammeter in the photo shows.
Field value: 2.5 A
